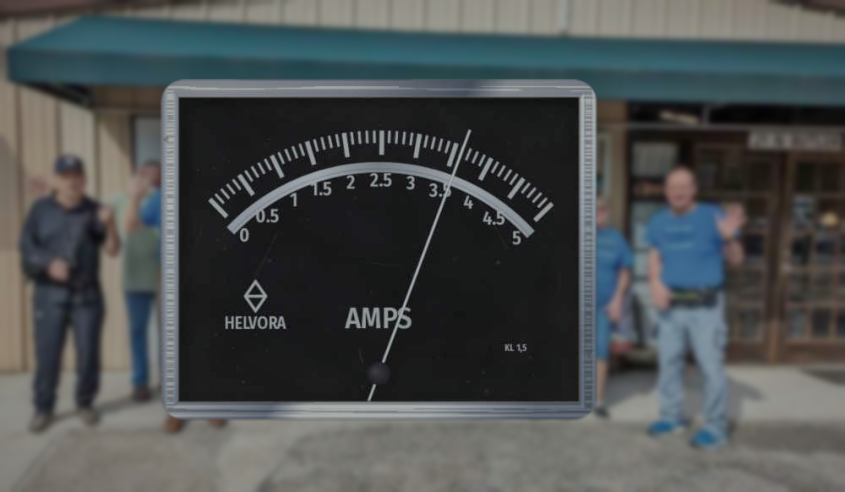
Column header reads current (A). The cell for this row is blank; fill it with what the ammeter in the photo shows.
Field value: 3.6 A
